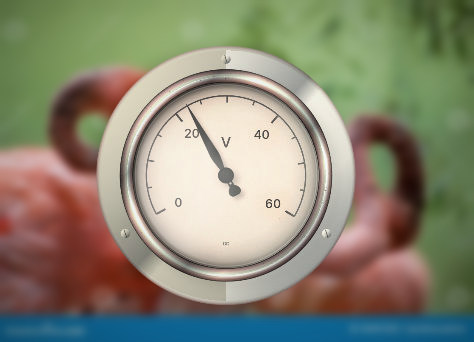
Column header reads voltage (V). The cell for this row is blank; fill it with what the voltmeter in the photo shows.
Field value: 22.5 V
